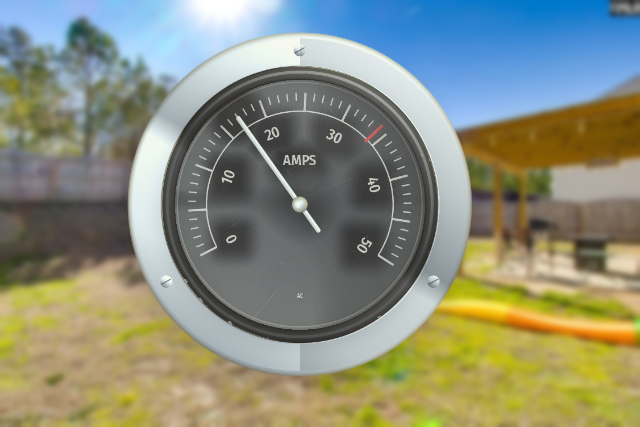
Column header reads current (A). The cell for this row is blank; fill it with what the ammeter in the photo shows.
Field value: 17 A
